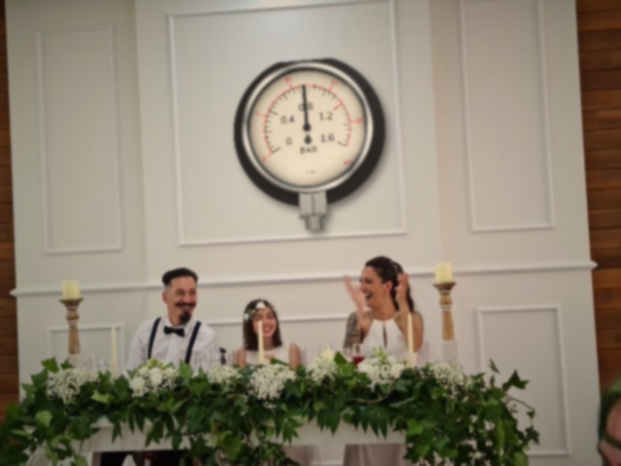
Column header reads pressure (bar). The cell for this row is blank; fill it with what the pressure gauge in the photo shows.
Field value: 0.8 bar
